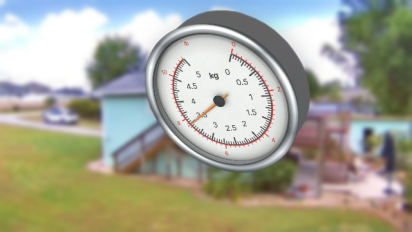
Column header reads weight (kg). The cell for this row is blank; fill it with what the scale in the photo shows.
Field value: 3.5 kg
